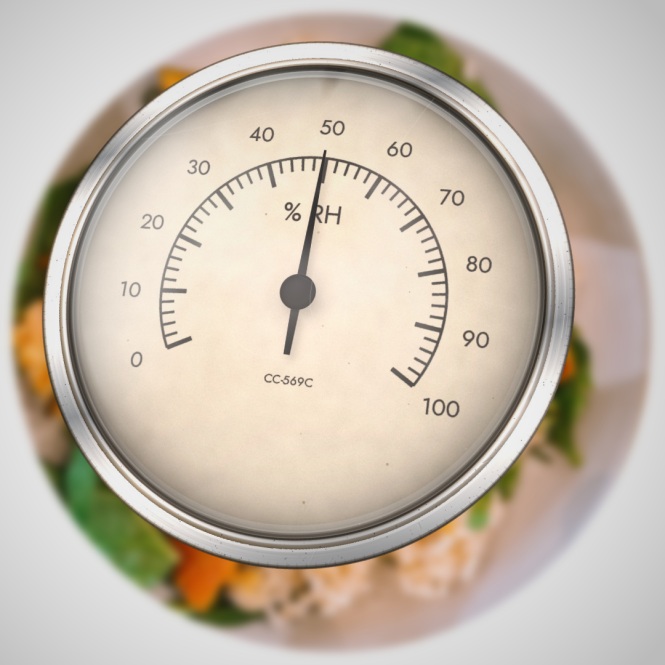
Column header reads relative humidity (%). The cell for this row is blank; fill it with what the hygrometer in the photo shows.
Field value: 50 %
